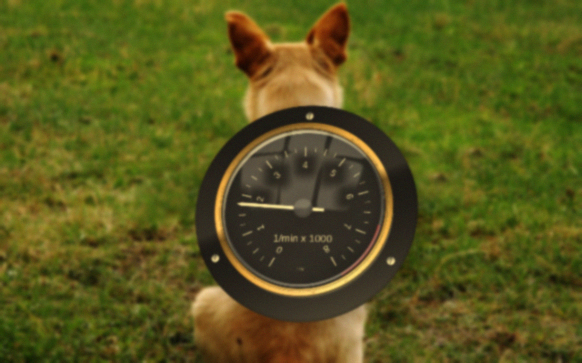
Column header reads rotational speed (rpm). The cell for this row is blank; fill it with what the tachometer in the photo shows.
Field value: 1750 rpm
